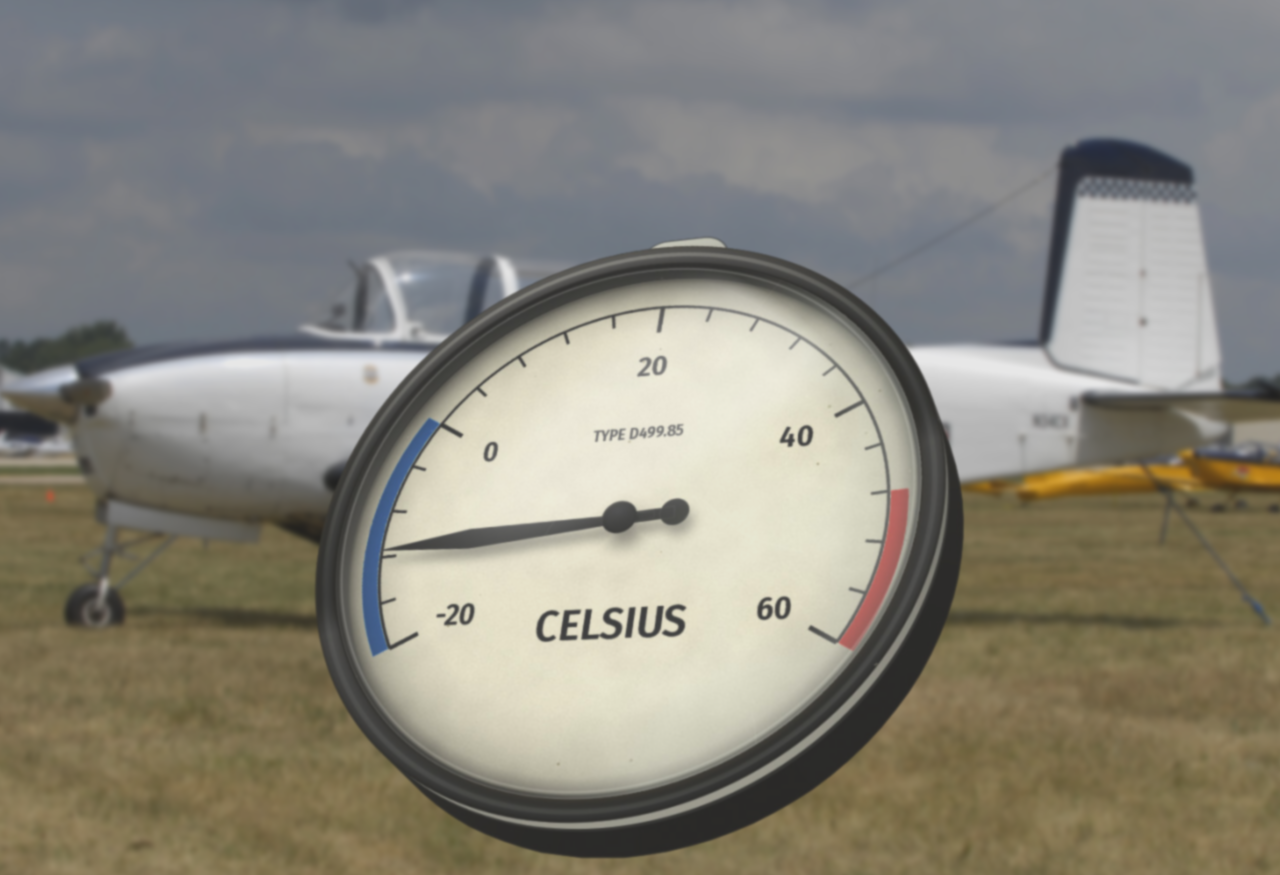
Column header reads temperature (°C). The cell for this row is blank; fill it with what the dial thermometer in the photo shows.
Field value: -12 °C
